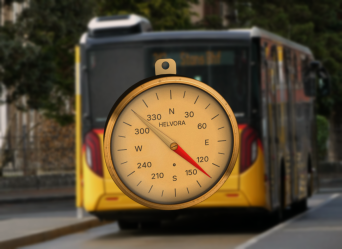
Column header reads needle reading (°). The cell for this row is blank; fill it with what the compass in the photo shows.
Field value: 135 °
